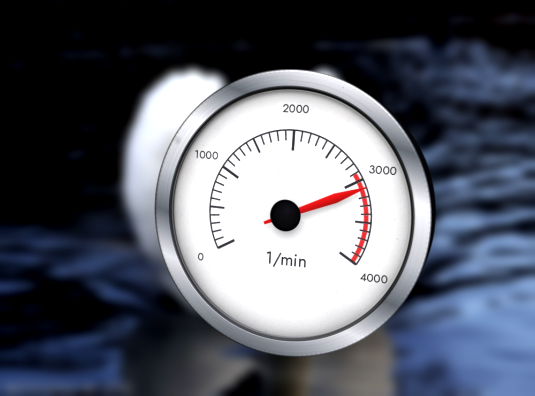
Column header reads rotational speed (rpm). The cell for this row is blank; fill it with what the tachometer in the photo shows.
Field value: 3100 rpm
